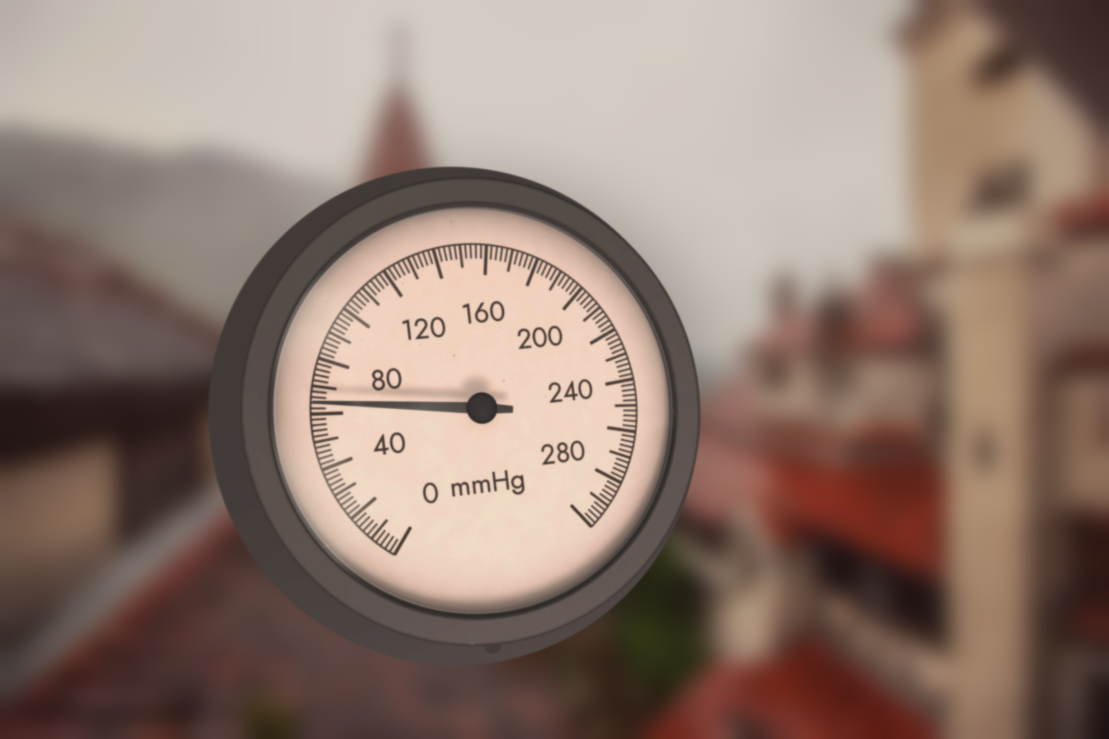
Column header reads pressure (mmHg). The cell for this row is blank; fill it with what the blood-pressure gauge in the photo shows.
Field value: 64 mmHg
